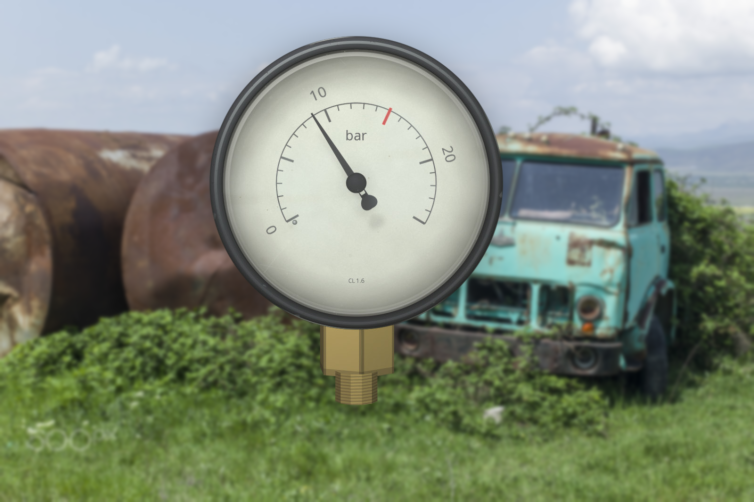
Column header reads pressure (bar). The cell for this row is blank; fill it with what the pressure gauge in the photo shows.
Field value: 9 bar
